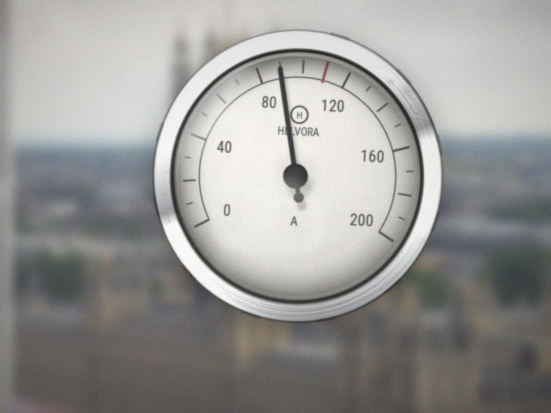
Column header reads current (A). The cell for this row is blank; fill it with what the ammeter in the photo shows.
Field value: 90 A
